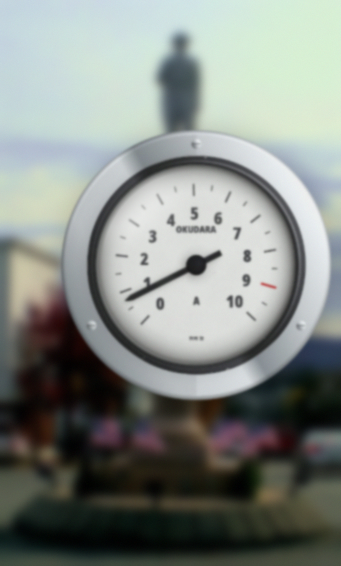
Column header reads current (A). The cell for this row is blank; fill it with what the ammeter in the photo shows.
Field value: 0.75 A
